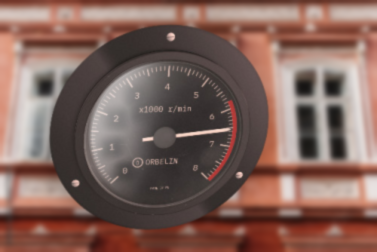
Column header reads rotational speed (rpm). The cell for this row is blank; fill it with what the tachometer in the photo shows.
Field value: 6500 rpm
